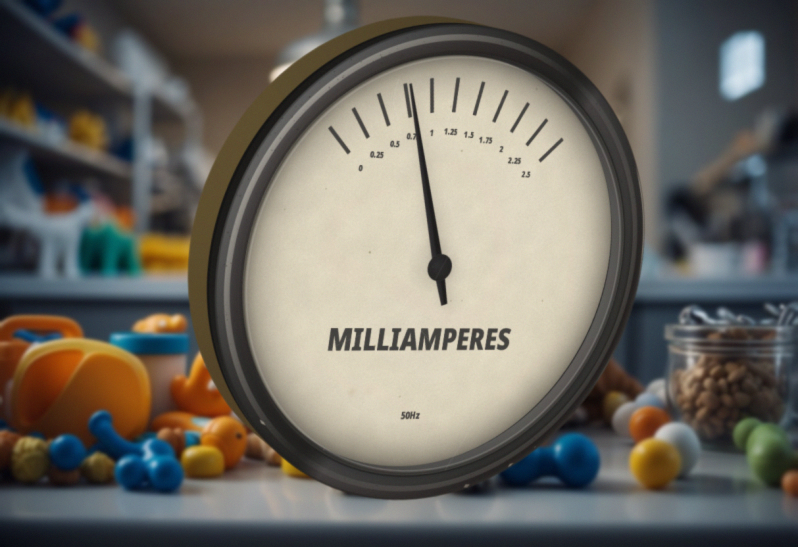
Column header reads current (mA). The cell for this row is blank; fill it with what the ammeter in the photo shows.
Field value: 0.75 mA
